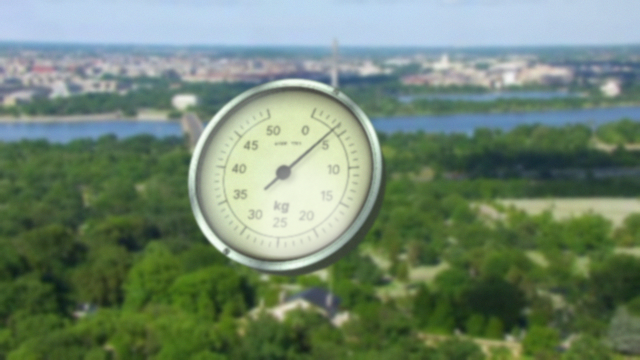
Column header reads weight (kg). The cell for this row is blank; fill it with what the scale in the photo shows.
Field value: 4 kg
